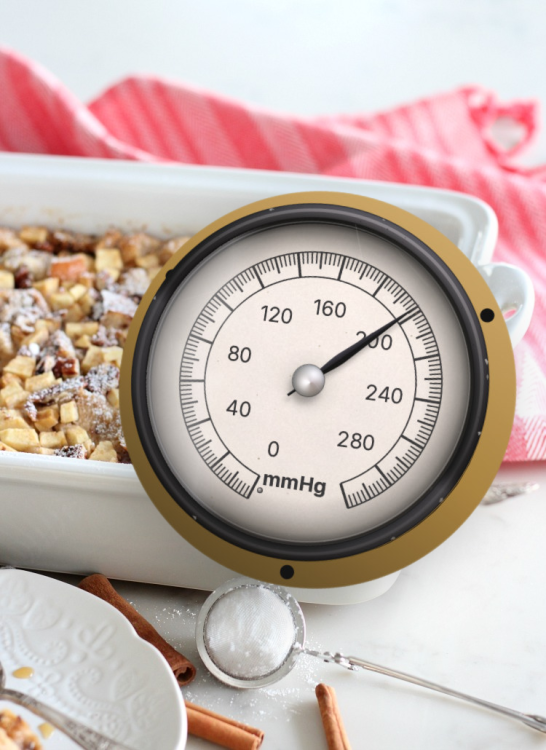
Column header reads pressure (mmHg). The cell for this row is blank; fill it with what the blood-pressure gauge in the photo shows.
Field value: 198 mmHg
